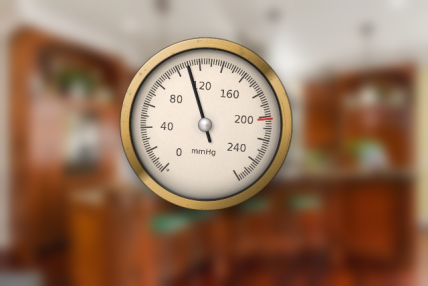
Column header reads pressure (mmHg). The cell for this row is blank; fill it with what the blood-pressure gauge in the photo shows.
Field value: 110 mmHg
